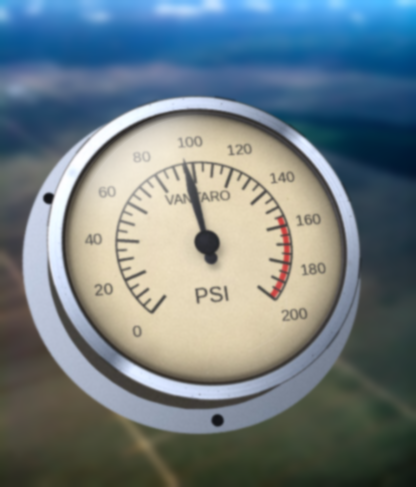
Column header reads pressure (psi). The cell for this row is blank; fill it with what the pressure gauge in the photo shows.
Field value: 95 psi
